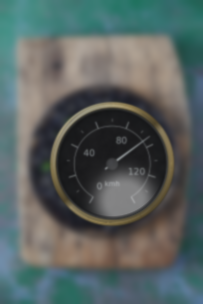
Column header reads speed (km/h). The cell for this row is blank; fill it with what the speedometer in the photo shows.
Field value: 95 km/h
